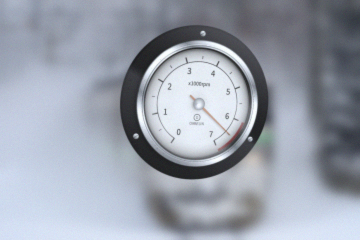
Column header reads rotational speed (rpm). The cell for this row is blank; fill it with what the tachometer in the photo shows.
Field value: 6500 rpm
